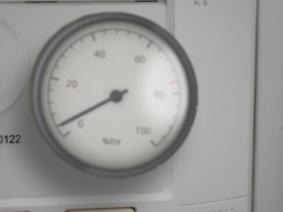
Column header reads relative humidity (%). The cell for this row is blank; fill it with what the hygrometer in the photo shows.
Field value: 4 %
